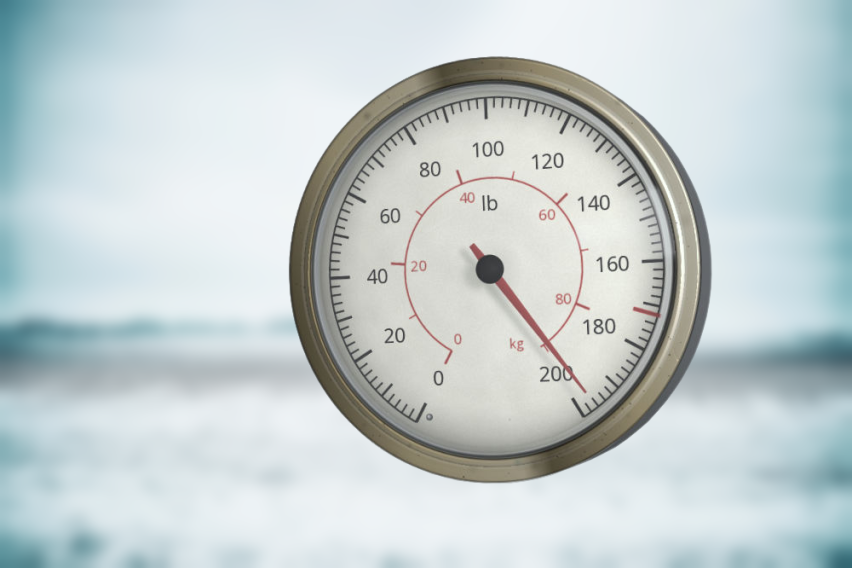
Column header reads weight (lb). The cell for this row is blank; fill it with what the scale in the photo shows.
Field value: 196 lb
